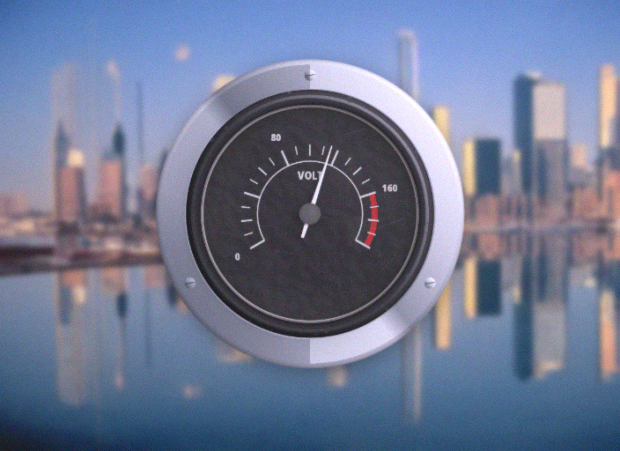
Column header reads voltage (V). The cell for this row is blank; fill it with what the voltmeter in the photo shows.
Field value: 115 V
